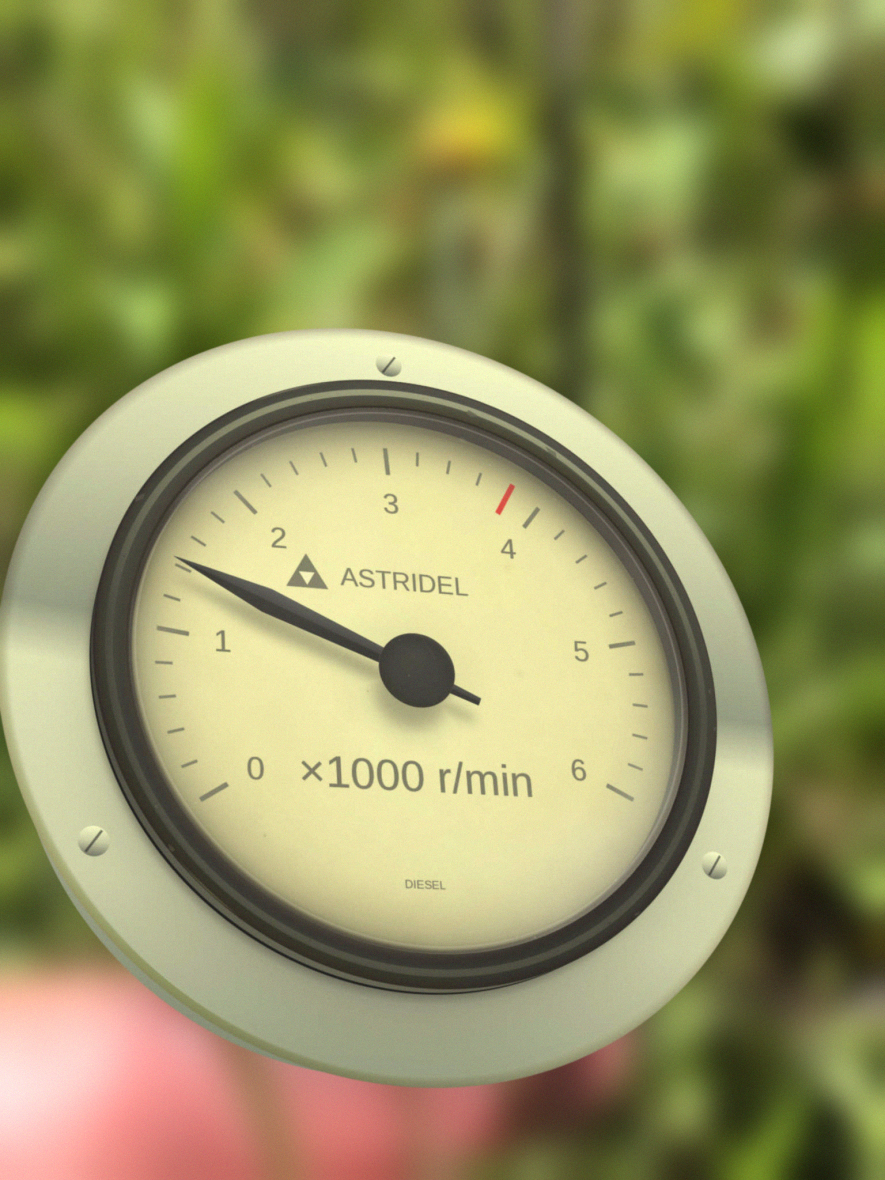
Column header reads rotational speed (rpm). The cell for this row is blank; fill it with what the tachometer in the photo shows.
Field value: 1400 rpm
